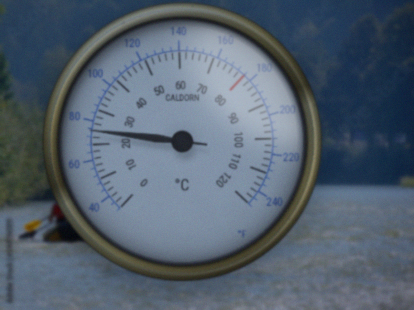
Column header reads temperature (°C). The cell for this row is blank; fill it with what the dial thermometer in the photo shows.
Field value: 24 °C
